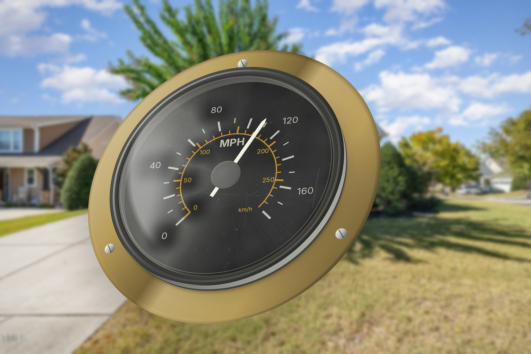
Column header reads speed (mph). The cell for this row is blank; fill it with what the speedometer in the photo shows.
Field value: 110 mph
